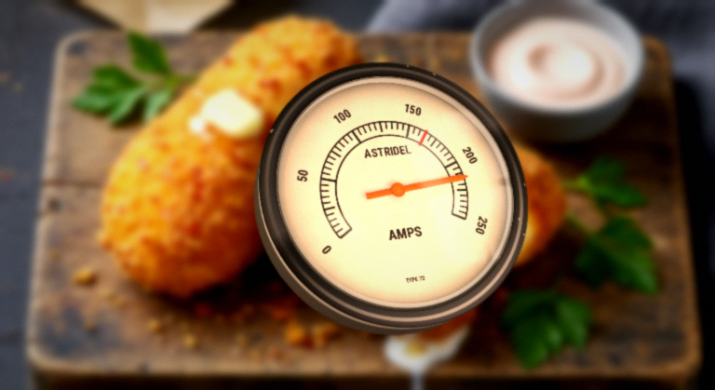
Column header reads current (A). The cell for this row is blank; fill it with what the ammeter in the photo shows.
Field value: 215 A
